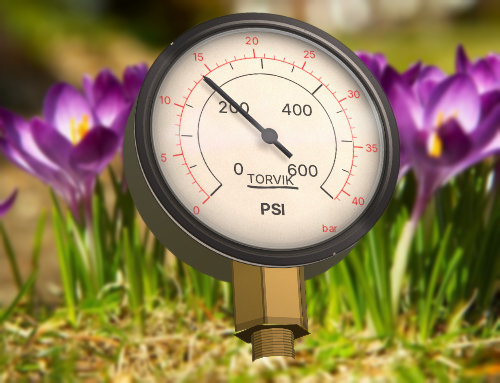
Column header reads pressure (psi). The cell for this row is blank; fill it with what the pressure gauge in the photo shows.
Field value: 200 psi
